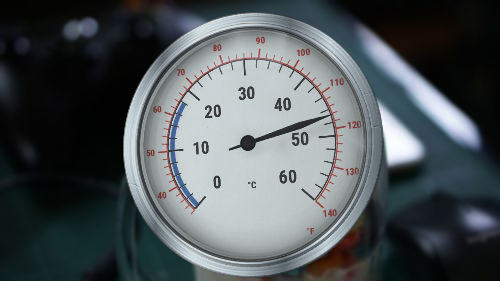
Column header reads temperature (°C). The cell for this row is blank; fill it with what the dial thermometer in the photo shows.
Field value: 47 °C
